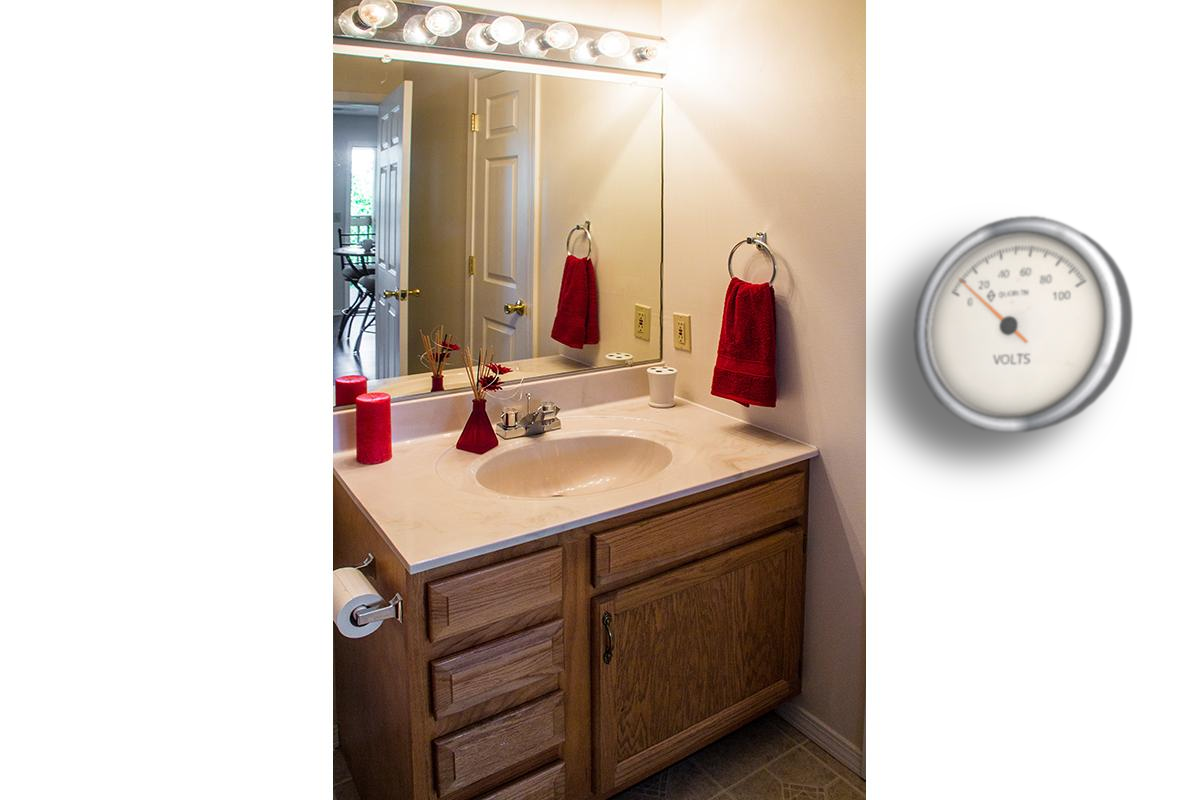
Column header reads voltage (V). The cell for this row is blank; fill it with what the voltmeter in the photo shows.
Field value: 10 V
